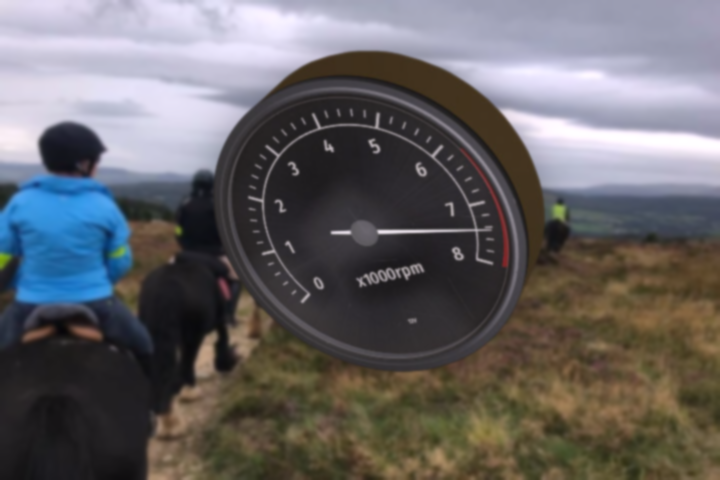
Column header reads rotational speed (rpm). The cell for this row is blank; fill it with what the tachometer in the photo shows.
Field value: 7400 rpm
